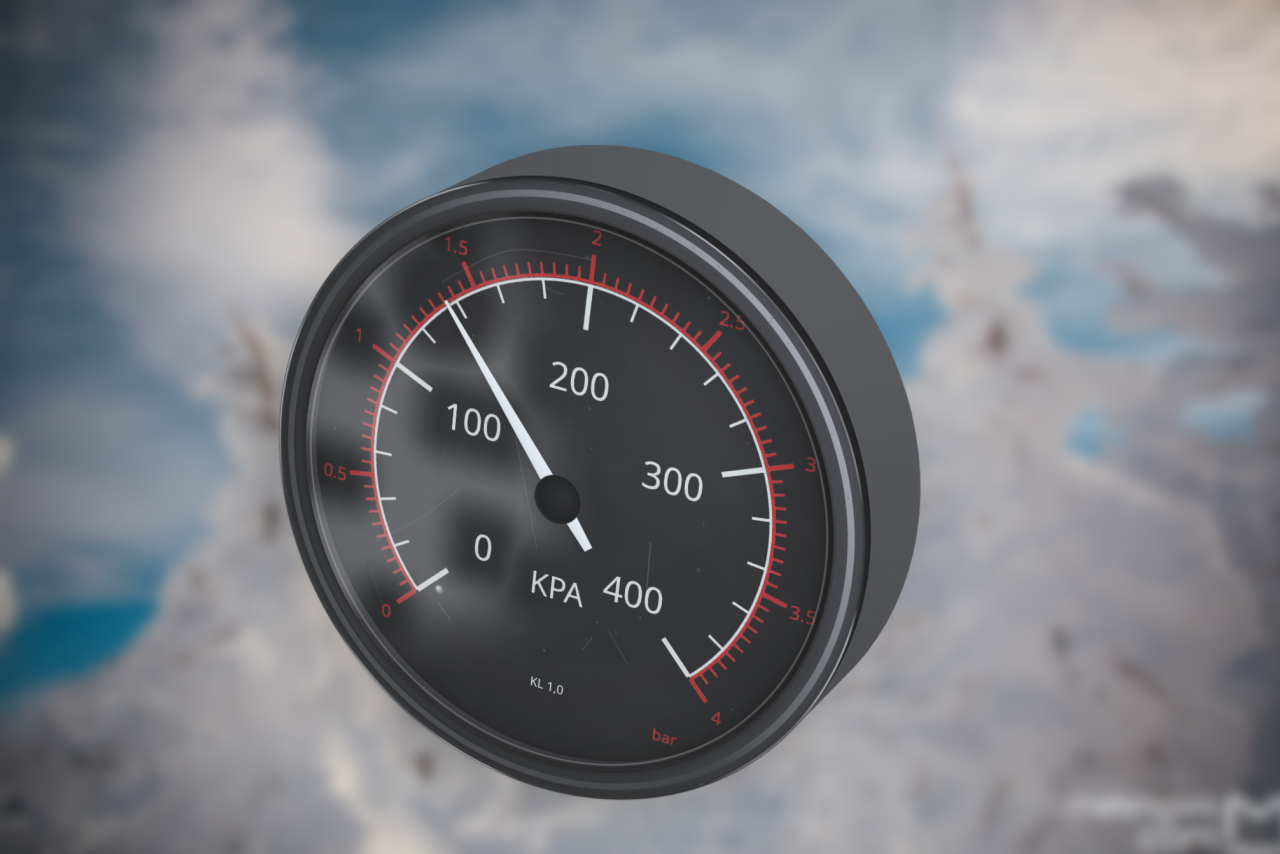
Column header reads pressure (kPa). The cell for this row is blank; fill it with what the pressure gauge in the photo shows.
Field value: 140 kPa
